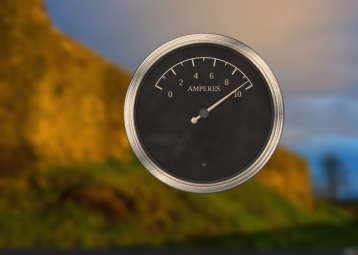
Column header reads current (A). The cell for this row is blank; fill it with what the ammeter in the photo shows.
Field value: 9.5 A
